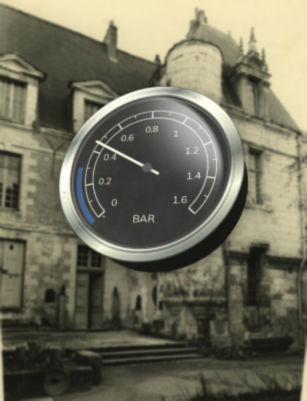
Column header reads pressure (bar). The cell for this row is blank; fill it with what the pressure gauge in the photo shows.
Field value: 0.45 bar
